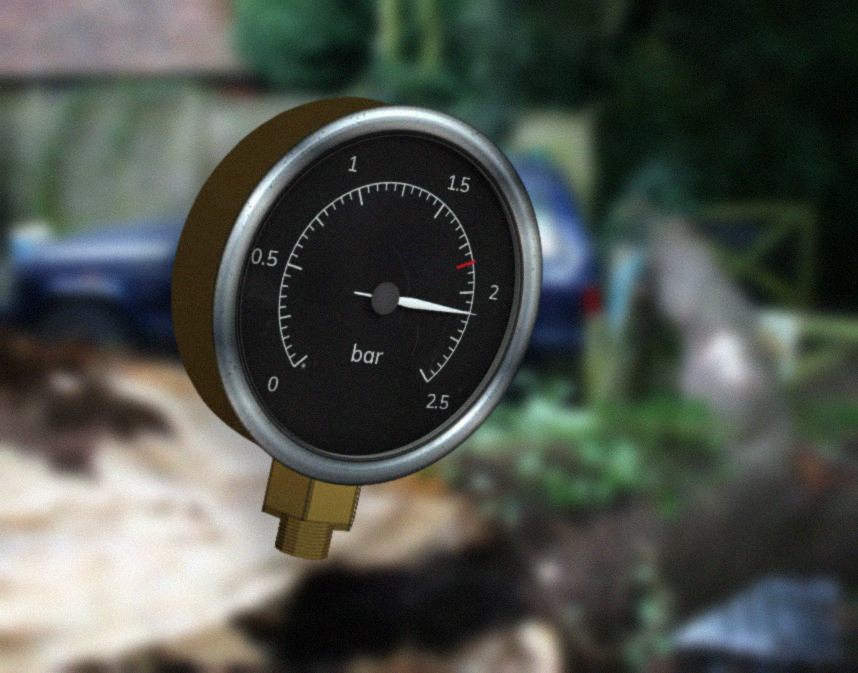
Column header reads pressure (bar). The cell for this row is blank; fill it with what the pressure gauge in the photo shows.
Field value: 2.1 bar
